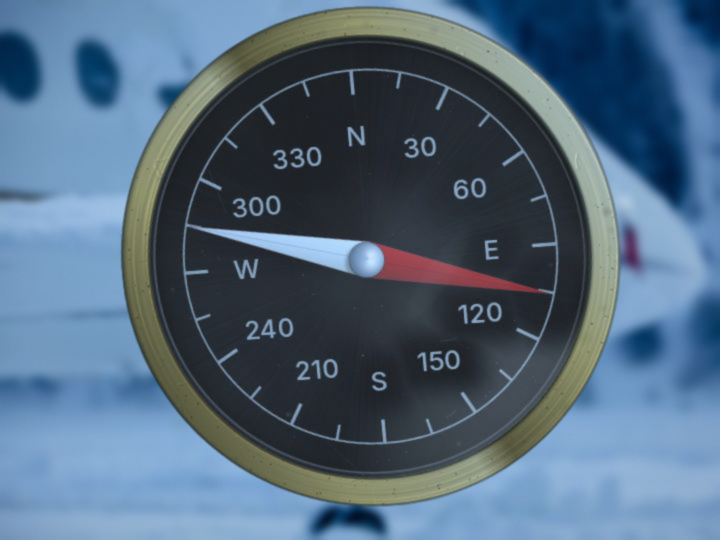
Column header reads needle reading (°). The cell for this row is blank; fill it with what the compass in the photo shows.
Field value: 105 °
